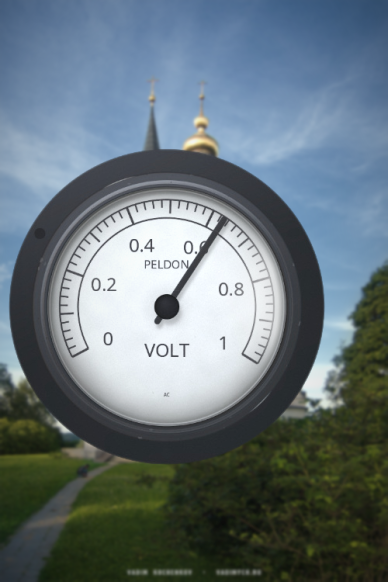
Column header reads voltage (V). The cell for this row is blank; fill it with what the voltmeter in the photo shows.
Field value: 0.63 V
